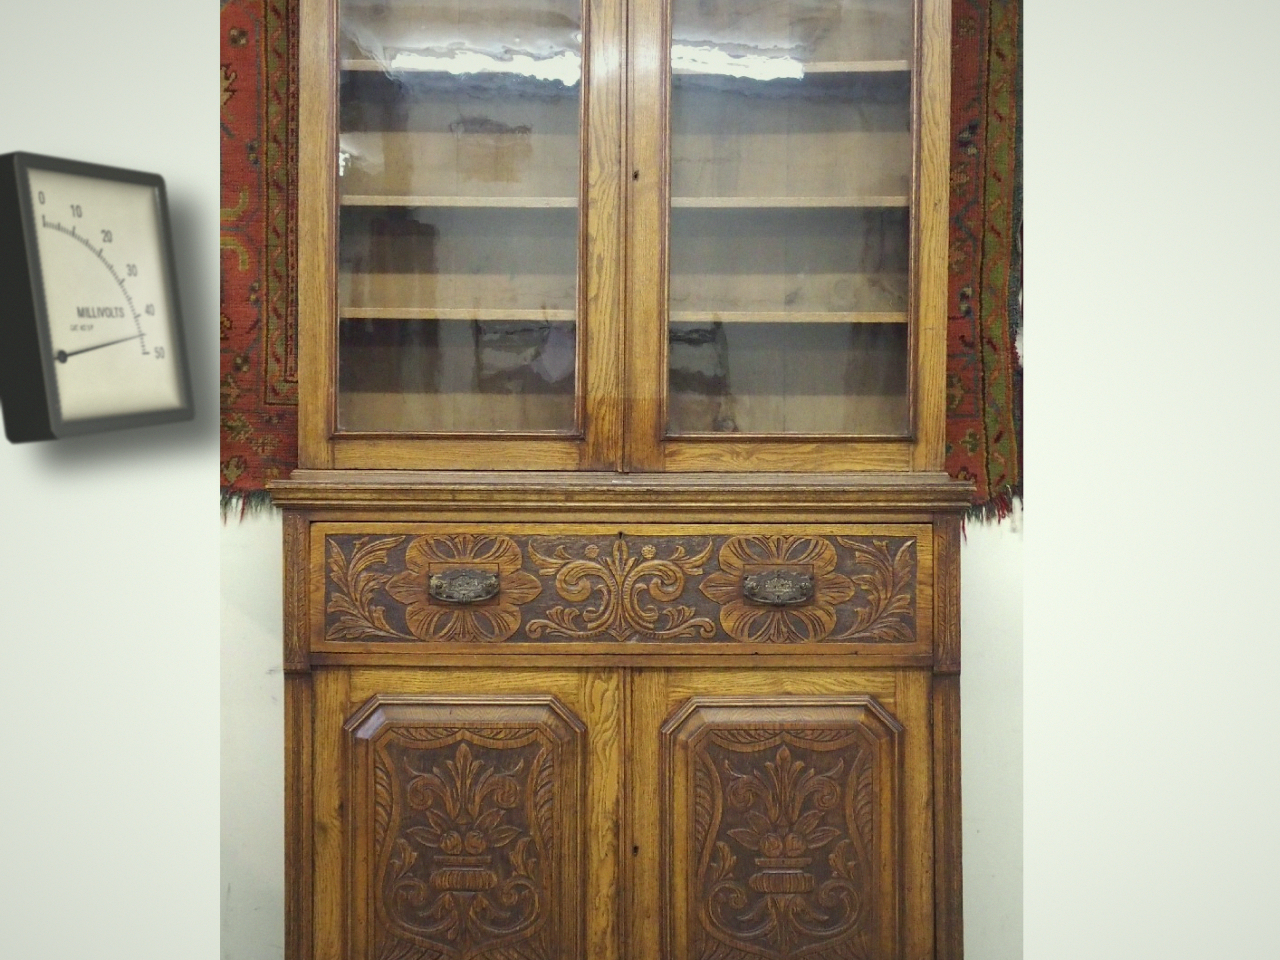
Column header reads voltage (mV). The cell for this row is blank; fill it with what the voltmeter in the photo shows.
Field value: 45 mV
